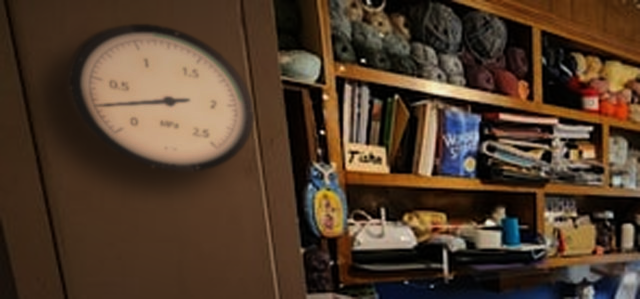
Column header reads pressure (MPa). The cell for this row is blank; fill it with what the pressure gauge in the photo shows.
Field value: 0.25 MPa
